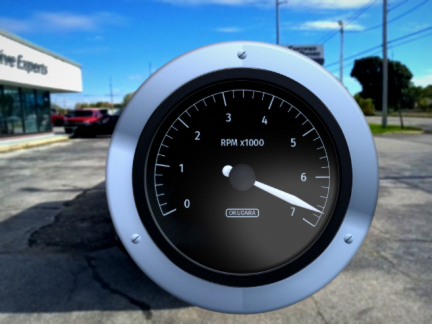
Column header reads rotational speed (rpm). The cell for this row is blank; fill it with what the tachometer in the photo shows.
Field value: 6700 rpm
